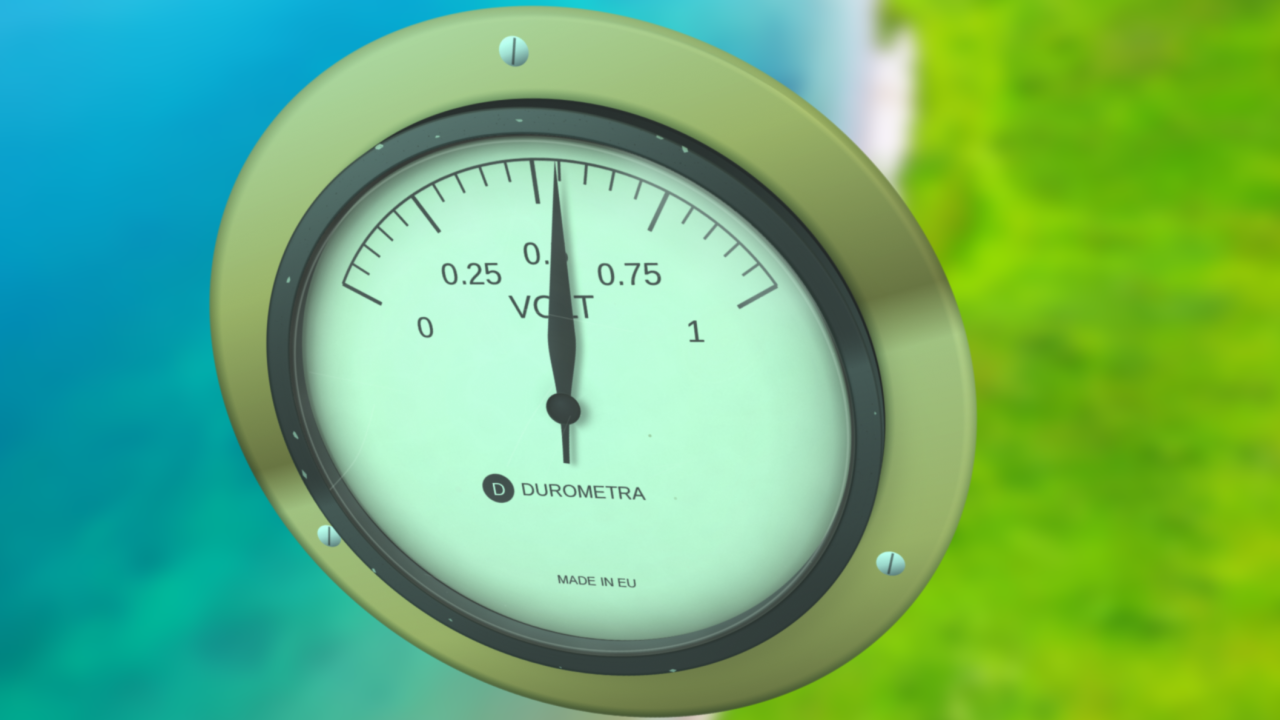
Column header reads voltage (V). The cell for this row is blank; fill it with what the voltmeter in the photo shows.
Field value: 0.55 V
